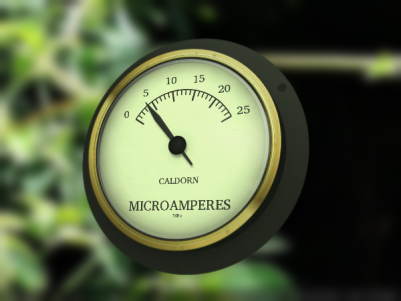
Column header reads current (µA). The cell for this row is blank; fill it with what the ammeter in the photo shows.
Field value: 4 µA
